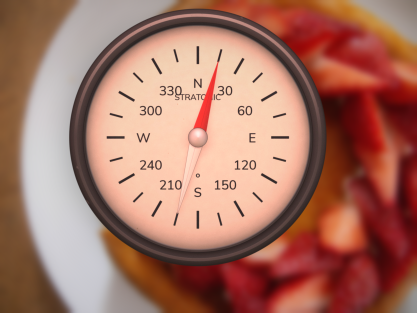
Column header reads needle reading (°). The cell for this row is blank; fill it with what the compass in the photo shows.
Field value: 15 °
